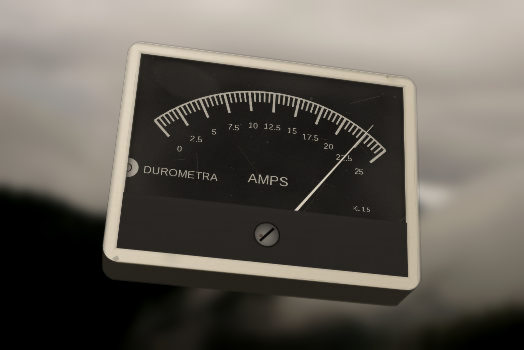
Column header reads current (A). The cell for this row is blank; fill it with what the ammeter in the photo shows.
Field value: 22.5 A
